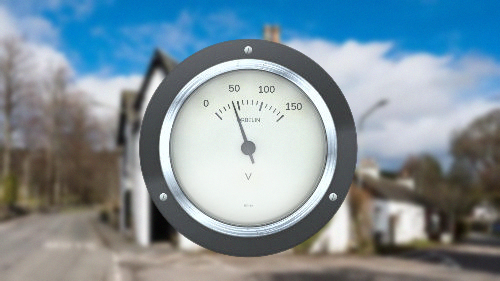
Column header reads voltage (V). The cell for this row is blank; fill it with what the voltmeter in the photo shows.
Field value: 40 V
